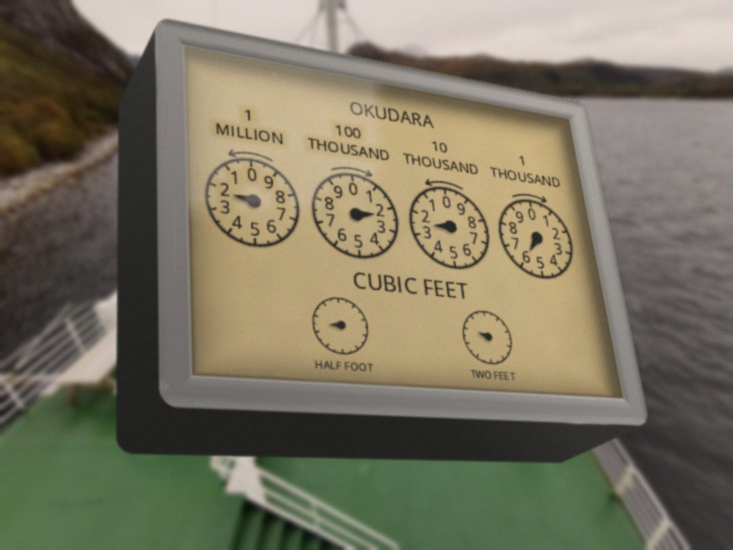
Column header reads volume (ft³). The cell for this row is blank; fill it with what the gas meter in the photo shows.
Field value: 222600 ft³
